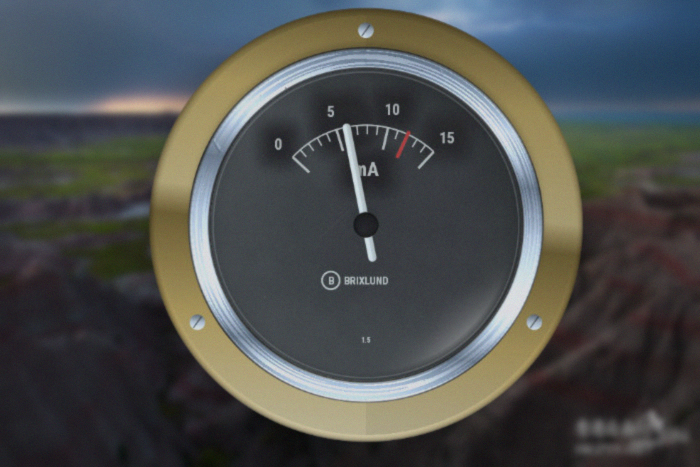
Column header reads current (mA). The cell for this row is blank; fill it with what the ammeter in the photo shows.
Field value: 6 mA
